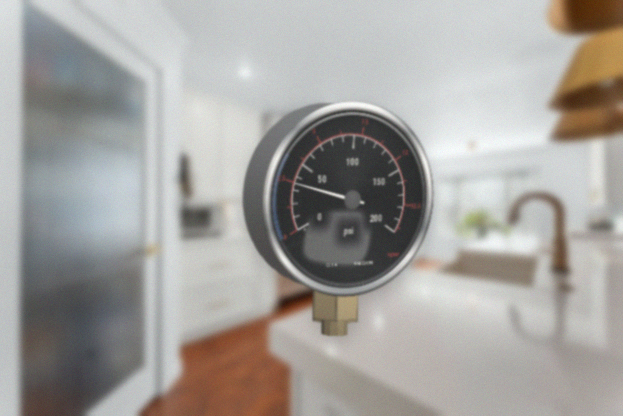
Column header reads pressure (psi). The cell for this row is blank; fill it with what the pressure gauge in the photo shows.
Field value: 35 psi
